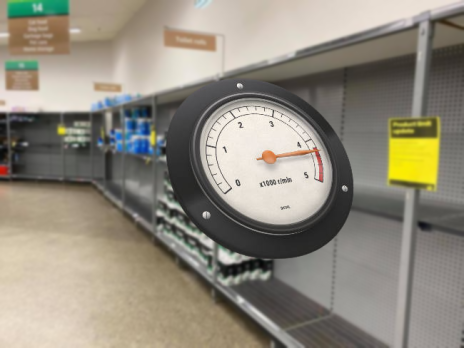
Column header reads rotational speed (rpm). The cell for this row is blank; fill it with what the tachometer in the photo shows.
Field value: 4300 rpm
